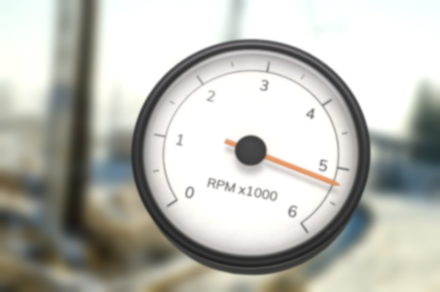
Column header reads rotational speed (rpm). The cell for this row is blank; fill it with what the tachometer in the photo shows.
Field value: 5250 rpm
